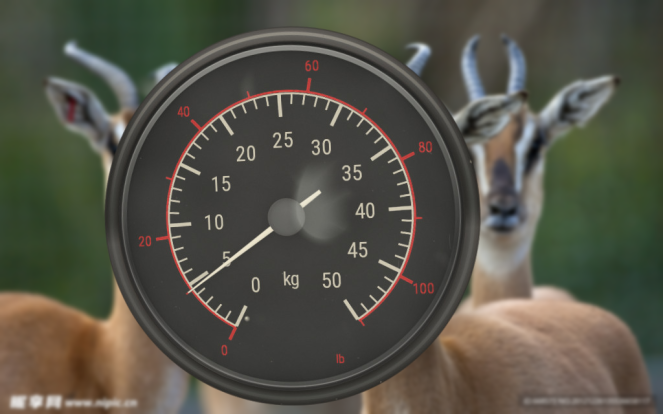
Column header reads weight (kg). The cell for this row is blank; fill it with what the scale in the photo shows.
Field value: 4.5 kg
